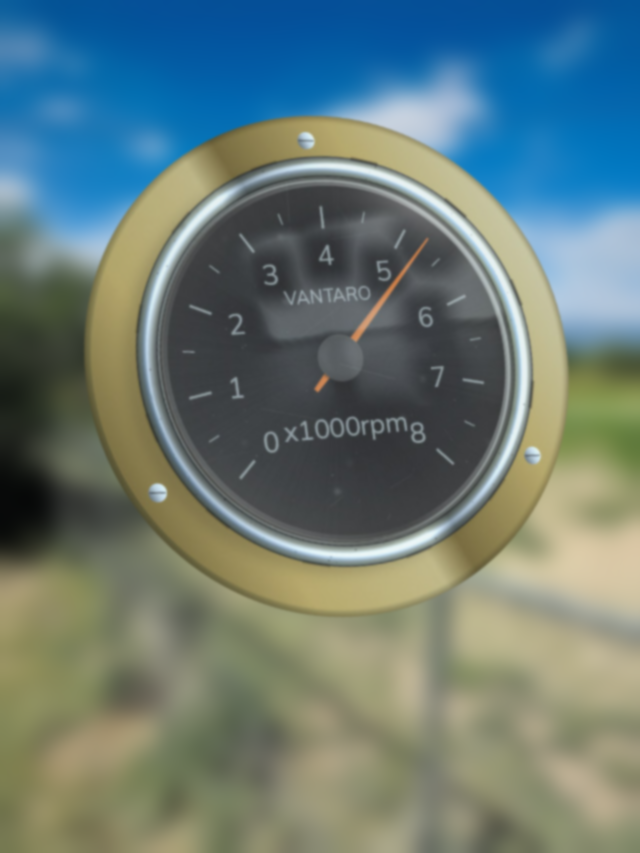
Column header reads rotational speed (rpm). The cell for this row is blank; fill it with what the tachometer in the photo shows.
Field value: 5250 rpm
